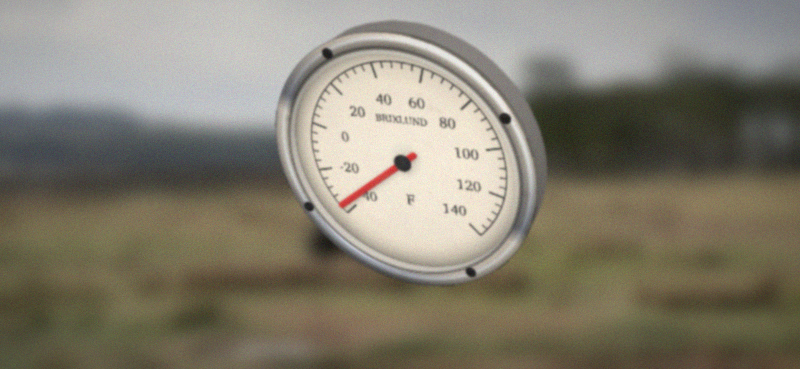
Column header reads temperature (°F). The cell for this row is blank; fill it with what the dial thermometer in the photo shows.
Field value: -36 °F
